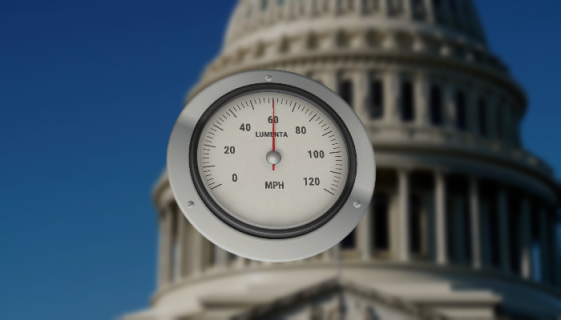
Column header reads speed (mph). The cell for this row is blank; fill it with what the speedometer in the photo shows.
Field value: 60 mph
